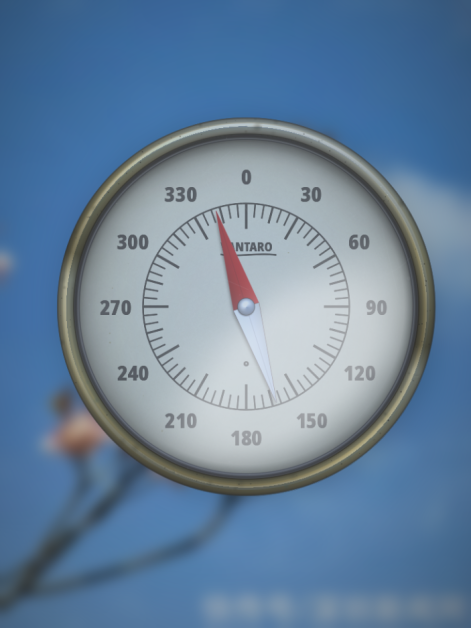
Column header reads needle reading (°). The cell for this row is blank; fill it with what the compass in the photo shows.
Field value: 342.5 °
